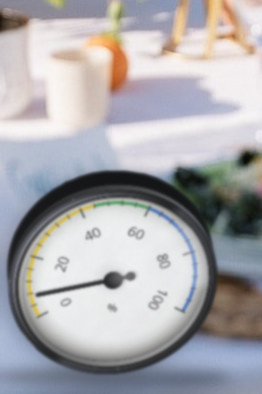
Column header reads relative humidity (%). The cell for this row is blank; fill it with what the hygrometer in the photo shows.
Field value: 8 %
